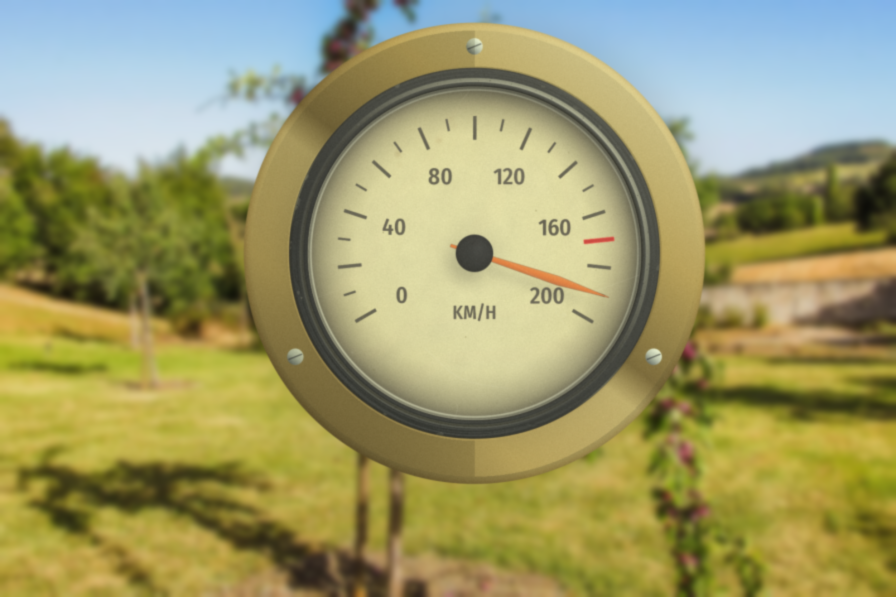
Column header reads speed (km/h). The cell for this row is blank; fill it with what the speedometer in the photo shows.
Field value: 190 km/h
